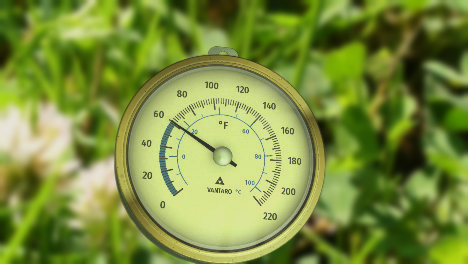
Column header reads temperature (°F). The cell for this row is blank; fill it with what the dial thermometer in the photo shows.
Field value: 60 °F
